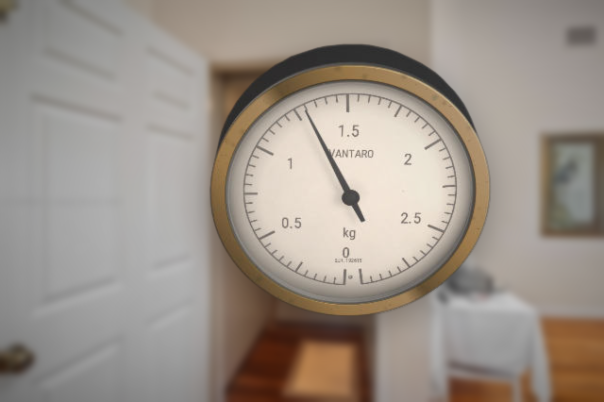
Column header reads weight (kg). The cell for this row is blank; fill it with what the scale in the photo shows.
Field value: 1.3 kg
